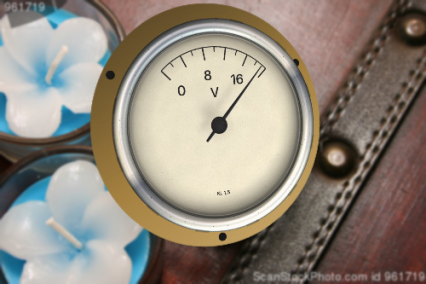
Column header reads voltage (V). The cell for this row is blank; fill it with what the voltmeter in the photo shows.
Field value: 19 V
